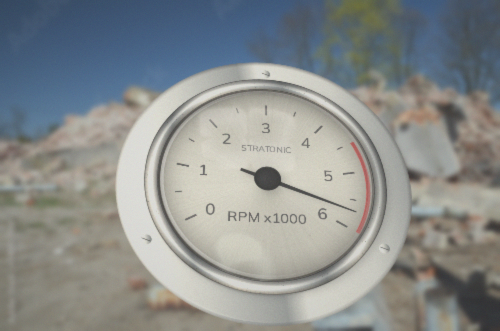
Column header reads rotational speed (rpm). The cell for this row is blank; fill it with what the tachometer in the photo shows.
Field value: 5750 rpm
